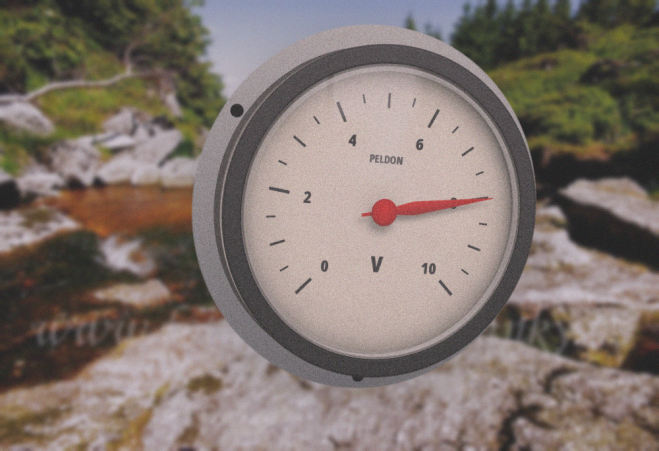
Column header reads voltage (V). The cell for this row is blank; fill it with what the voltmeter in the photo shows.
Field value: 8 V
